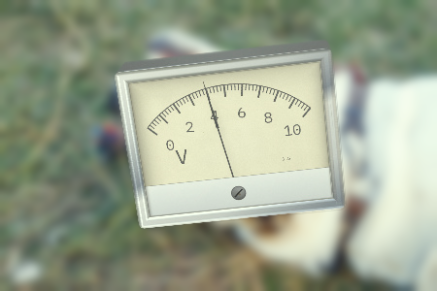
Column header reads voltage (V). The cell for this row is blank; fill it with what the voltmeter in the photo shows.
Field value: 4 V
